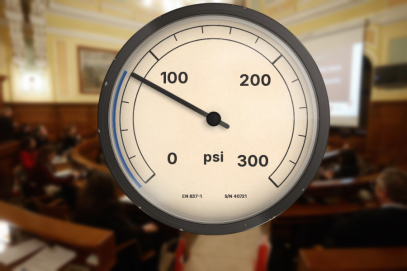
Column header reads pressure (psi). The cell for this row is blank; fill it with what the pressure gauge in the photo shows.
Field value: 80 psi
